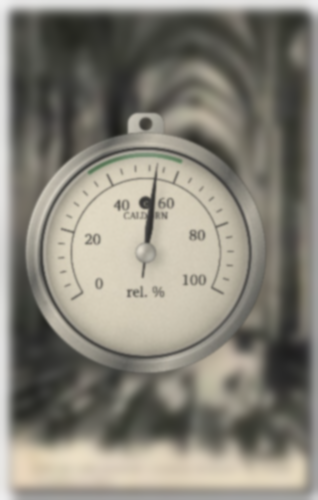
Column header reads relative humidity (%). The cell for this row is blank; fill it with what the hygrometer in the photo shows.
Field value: 54 %
